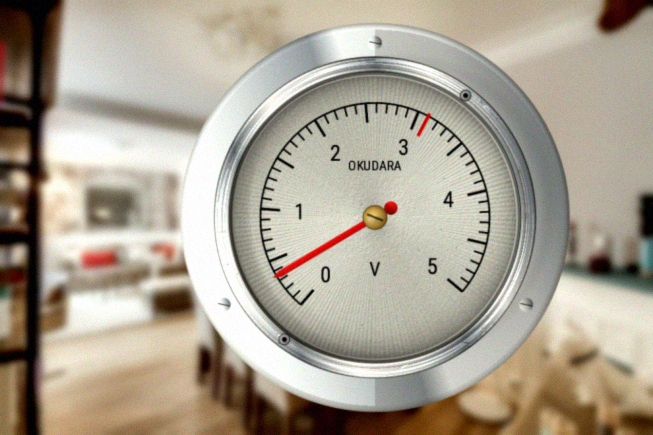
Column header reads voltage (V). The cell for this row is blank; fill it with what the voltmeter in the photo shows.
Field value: 0.35 V
